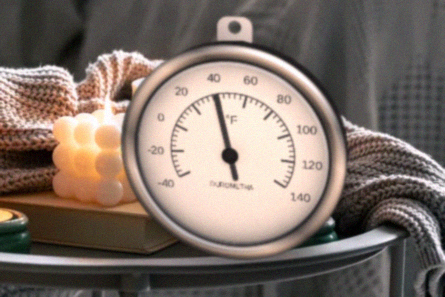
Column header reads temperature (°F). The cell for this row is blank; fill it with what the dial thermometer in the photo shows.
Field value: 40 °F
